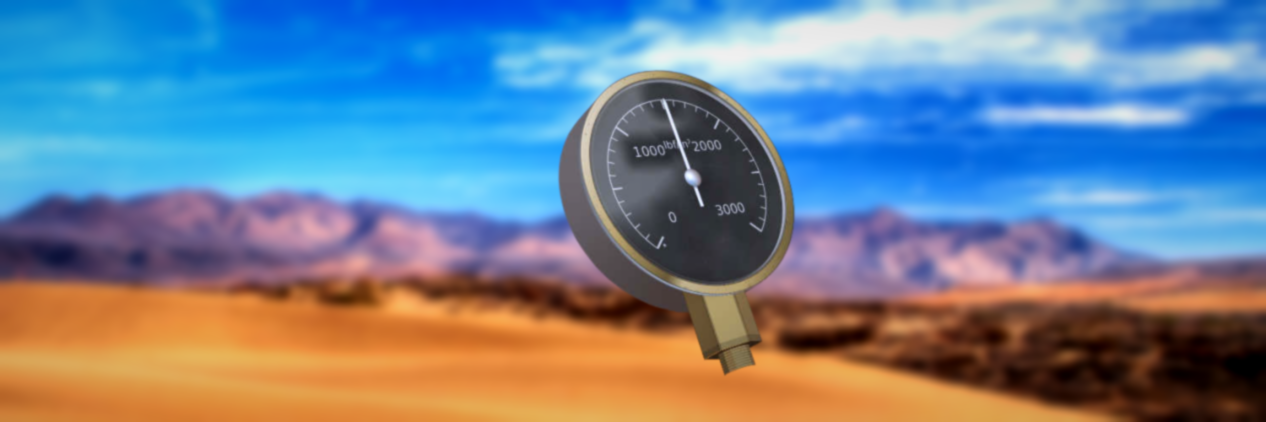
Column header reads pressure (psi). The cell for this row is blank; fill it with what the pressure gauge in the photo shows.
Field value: 1500 psi
